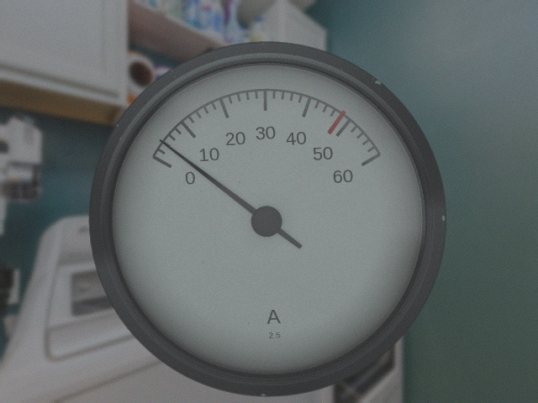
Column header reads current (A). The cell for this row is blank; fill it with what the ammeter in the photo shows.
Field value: 4 A
